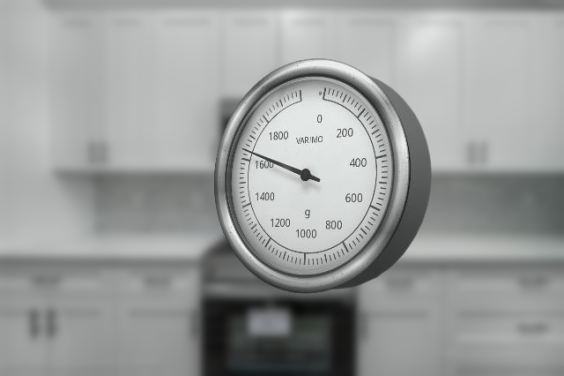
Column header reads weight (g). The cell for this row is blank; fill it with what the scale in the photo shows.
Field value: 1640 g
